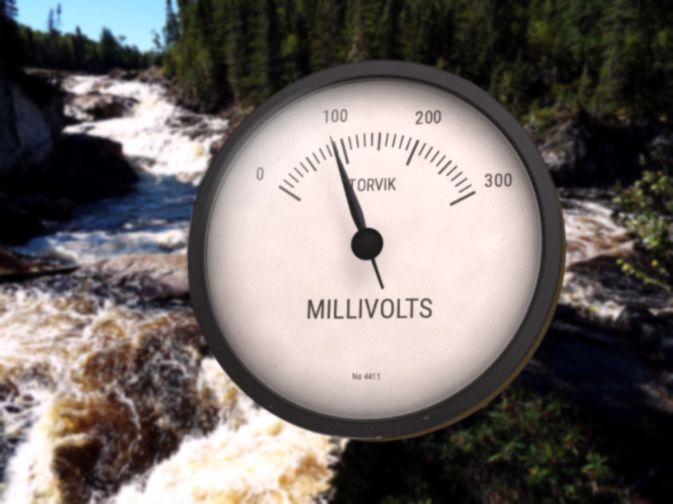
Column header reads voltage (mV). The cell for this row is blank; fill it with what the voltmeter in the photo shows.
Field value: 90 mV
